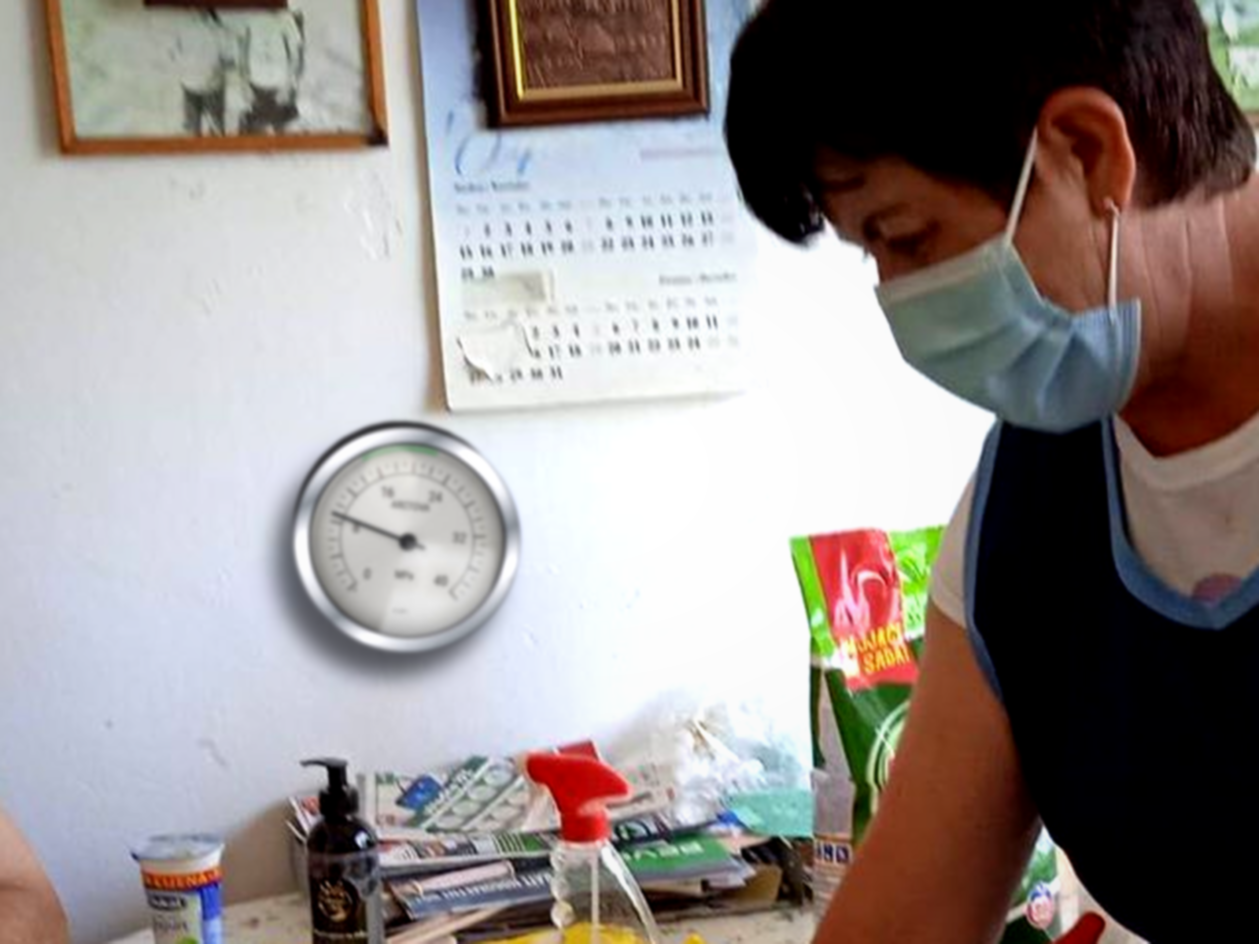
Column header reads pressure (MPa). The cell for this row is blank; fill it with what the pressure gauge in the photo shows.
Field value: 9 MPa
